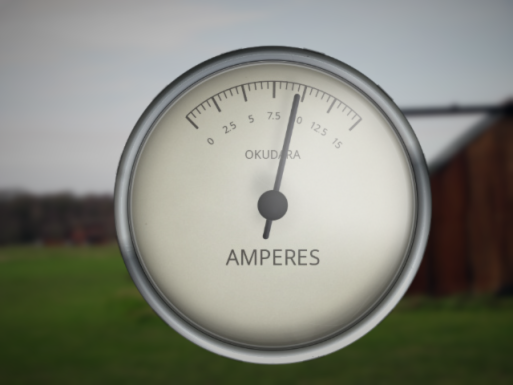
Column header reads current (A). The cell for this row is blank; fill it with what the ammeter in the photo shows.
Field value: 9.5 A
